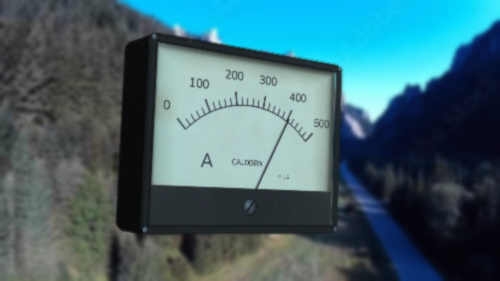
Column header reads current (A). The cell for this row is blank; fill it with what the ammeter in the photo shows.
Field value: 400 A
